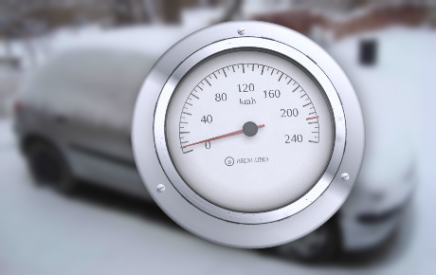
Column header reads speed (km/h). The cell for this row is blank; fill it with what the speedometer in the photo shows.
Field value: 5 km/h
